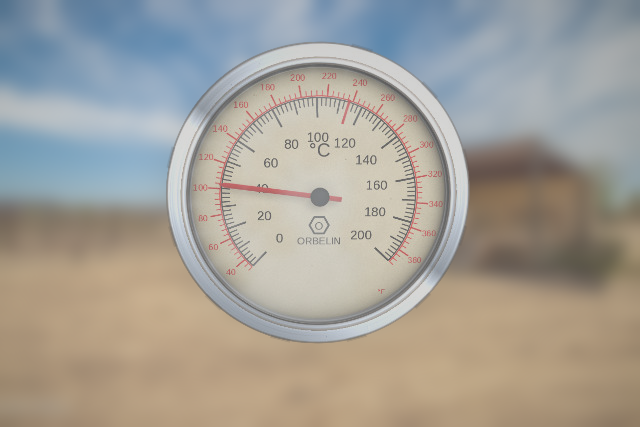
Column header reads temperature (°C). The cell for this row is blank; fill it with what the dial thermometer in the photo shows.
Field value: 40 °C
